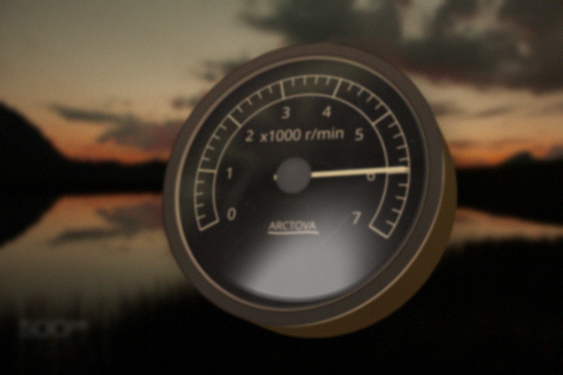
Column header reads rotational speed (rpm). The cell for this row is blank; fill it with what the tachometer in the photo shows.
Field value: 6000 rpm
